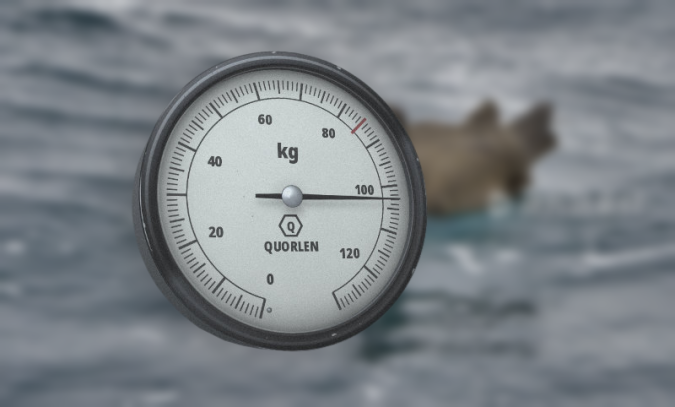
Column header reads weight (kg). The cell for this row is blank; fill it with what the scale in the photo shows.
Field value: 103 kg
